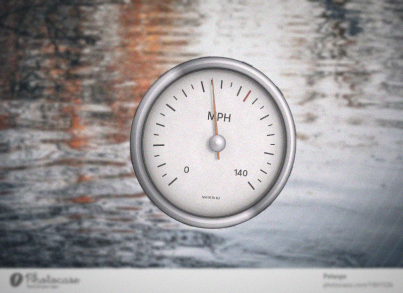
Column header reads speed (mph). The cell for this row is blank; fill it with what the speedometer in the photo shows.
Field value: 65 mph
